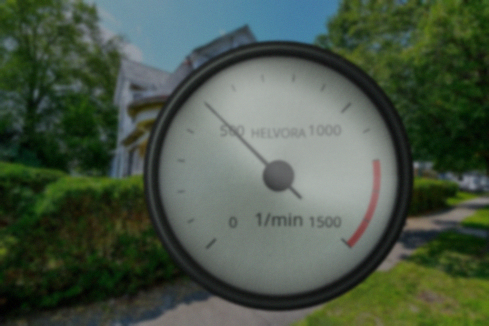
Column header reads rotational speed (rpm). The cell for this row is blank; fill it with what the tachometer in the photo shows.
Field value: 500 rpm
